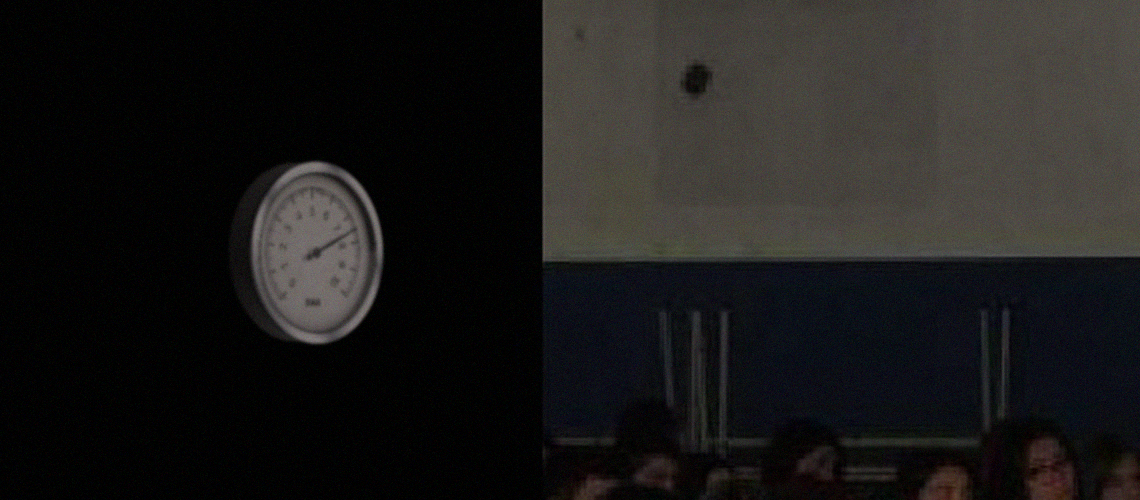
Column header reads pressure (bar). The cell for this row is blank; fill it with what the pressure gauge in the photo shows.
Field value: 7.5 bar
